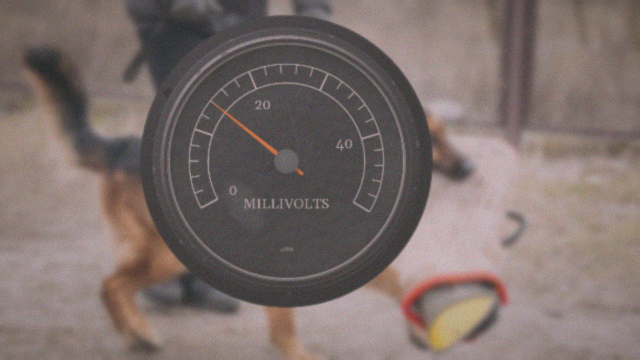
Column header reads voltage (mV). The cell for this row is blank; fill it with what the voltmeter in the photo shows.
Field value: 14 mV
